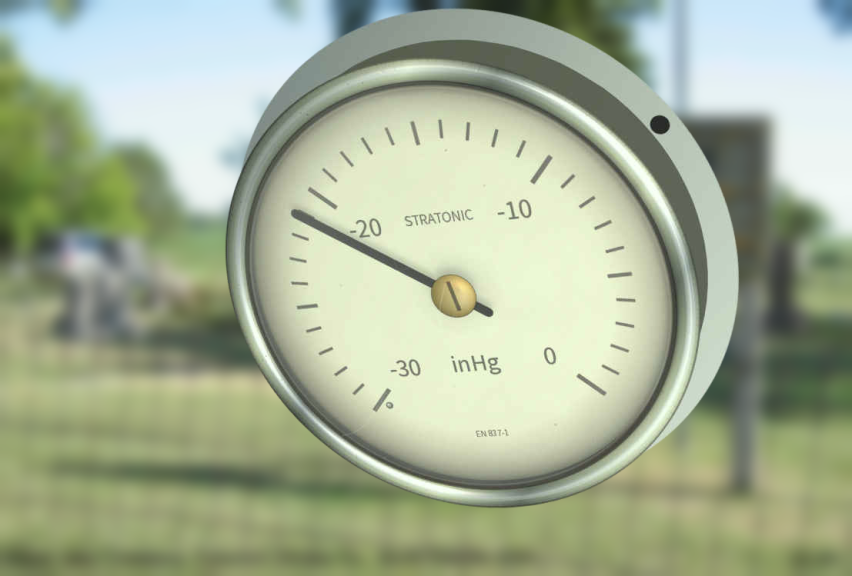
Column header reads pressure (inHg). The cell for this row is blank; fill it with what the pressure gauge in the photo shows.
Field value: -21 inHg
